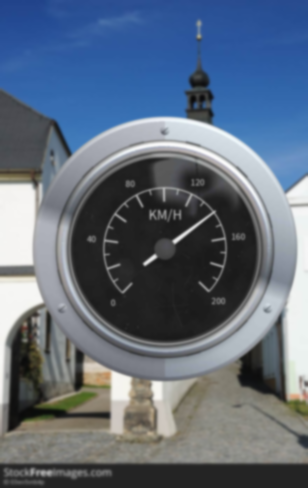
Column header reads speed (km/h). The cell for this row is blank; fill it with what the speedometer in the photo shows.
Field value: 140 km/h
